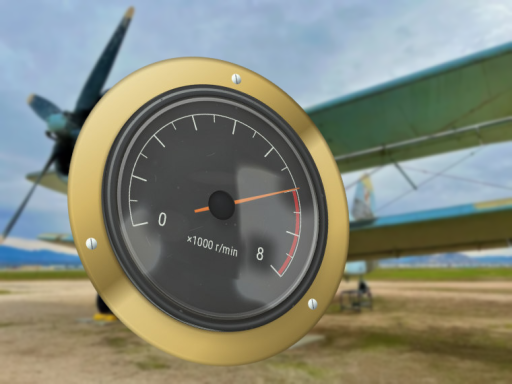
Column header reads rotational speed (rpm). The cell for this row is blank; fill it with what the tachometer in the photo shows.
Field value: 6000 rpm
